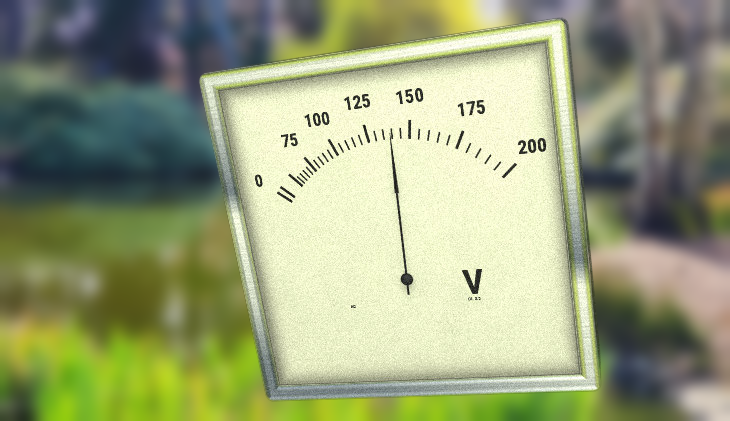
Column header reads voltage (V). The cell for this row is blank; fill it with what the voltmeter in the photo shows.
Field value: 140 V
